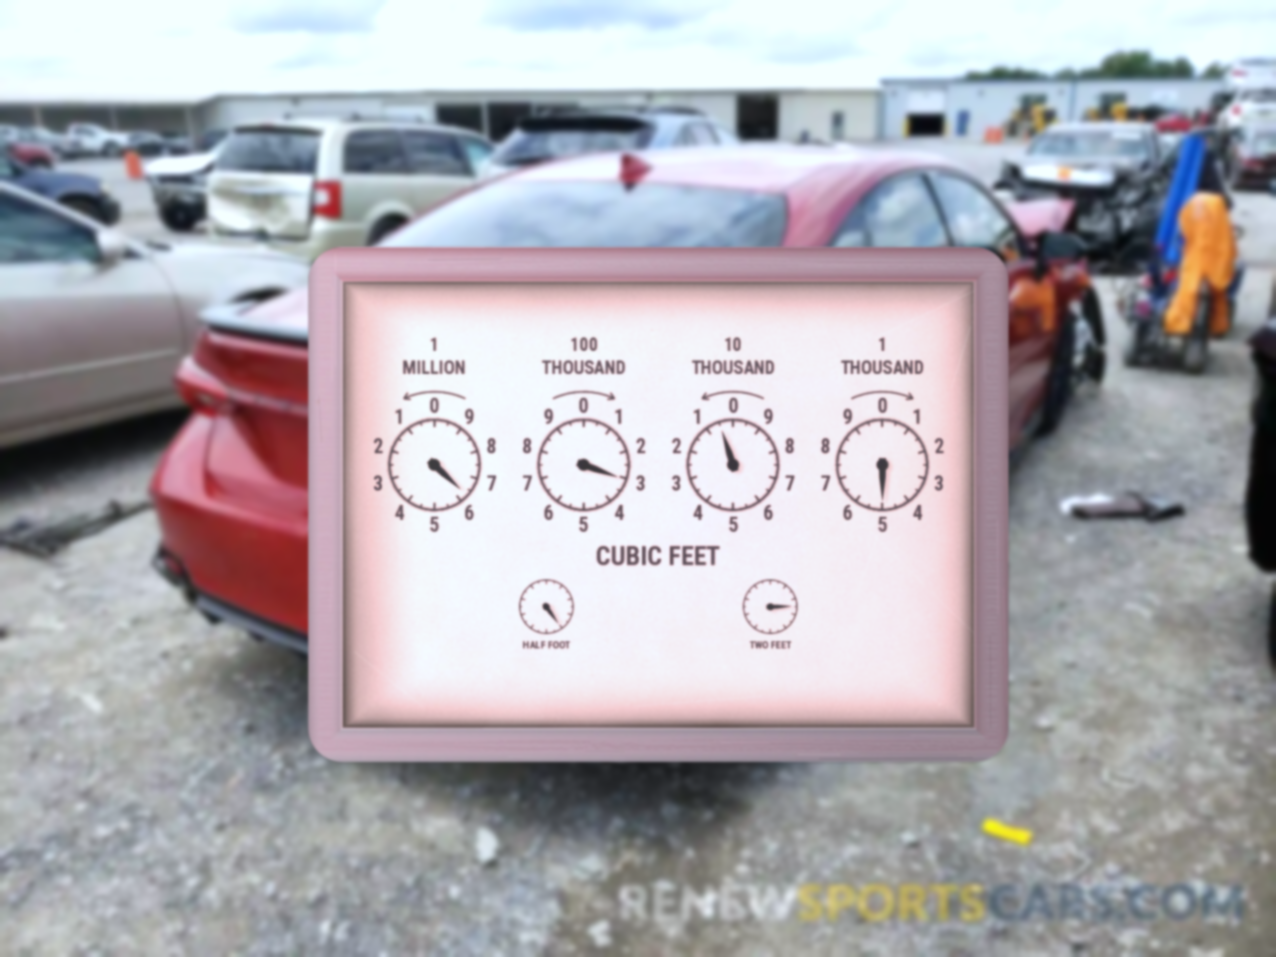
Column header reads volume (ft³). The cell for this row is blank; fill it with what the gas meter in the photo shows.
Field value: 630500 ft³
